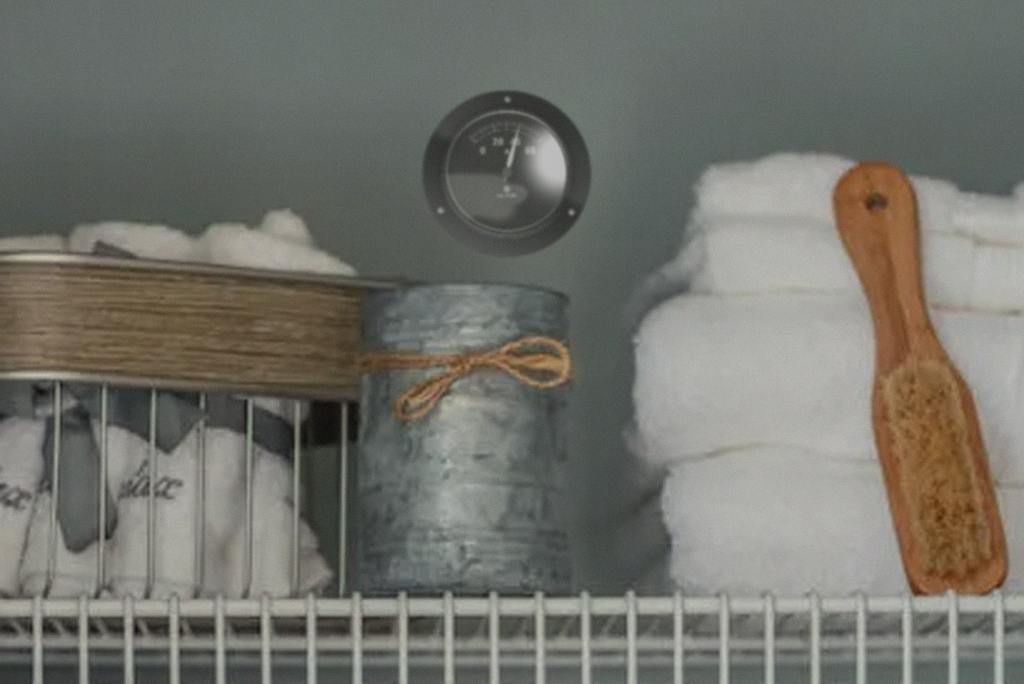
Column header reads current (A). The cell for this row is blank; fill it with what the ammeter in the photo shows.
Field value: 40 A
